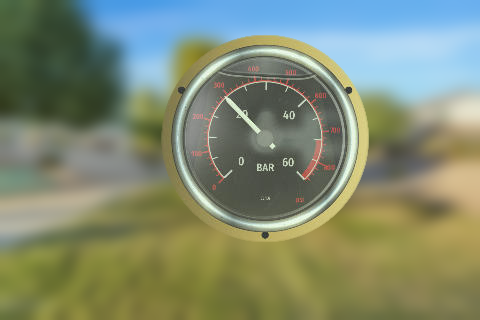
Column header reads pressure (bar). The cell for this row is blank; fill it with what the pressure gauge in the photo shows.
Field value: 20 bar
